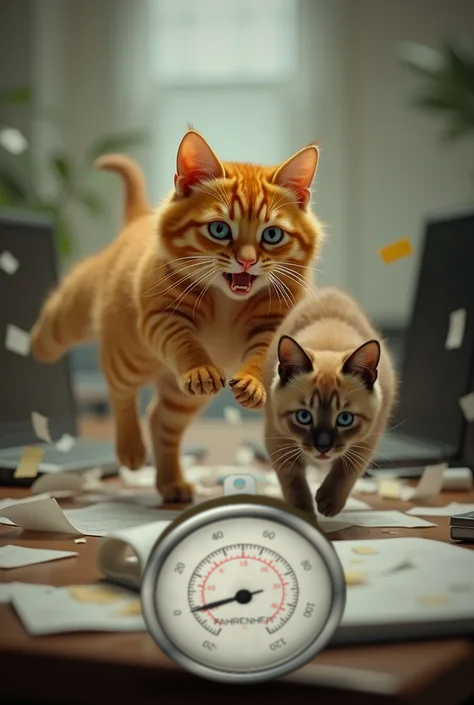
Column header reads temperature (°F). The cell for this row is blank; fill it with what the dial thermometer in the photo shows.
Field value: 0 °F
